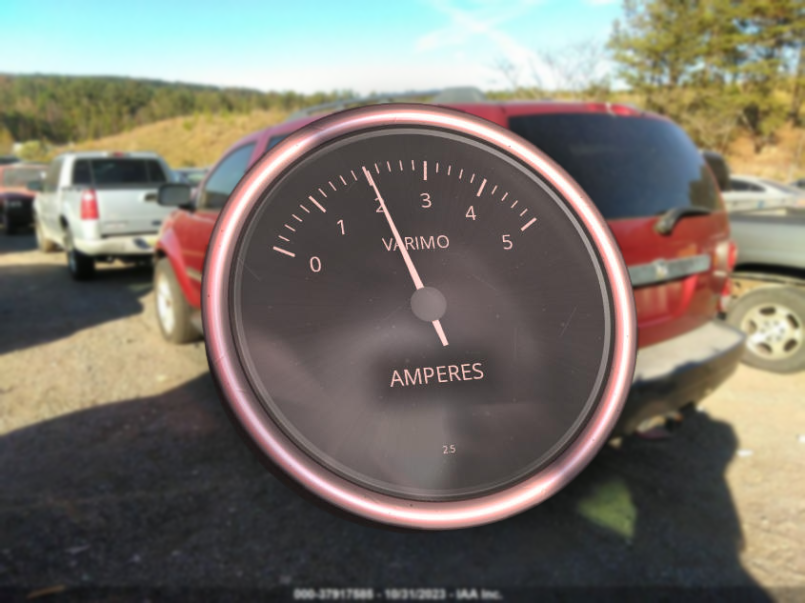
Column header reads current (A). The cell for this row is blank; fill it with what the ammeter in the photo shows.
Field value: 2 A
